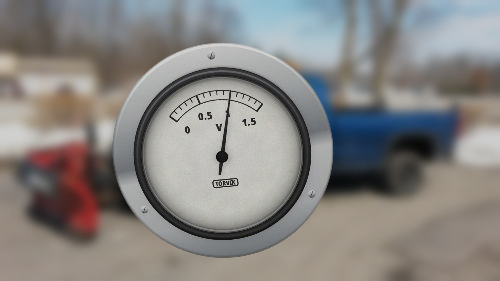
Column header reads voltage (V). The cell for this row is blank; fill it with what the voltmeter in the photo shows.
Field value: 1 V
